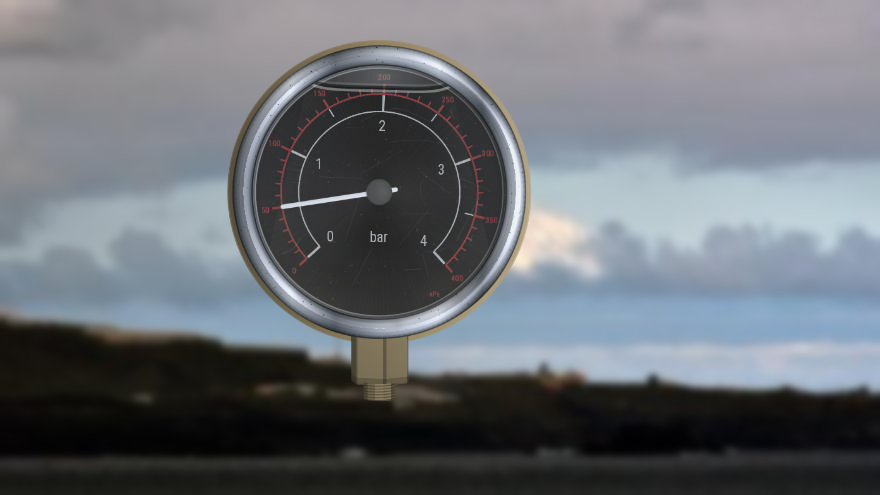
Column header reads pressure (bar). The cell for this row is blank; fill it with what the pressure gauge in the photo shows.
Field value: 0.5 bar
